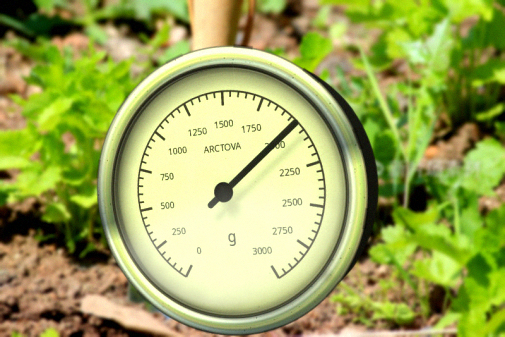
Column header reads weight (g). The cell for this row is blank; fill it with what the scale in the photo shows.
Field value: 2000 g
